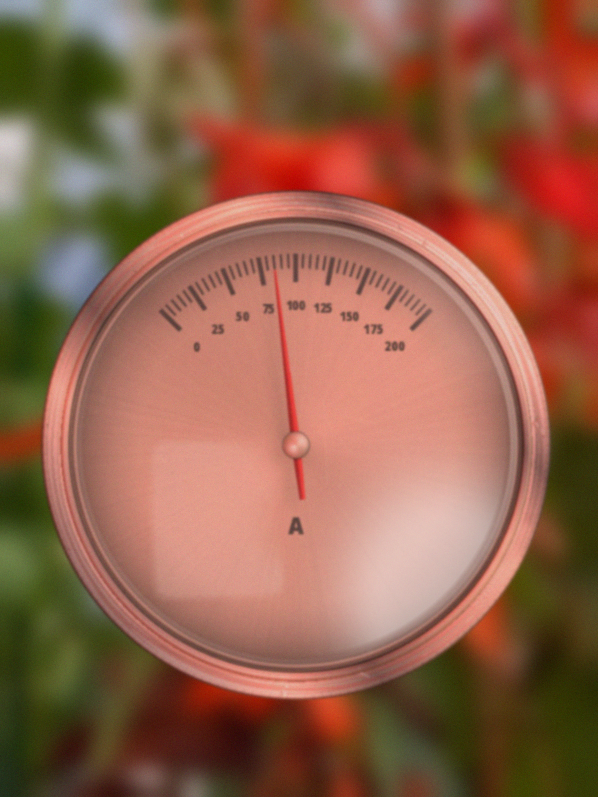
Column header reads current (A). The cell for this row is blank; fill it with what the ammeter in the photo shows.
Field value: 85 A
